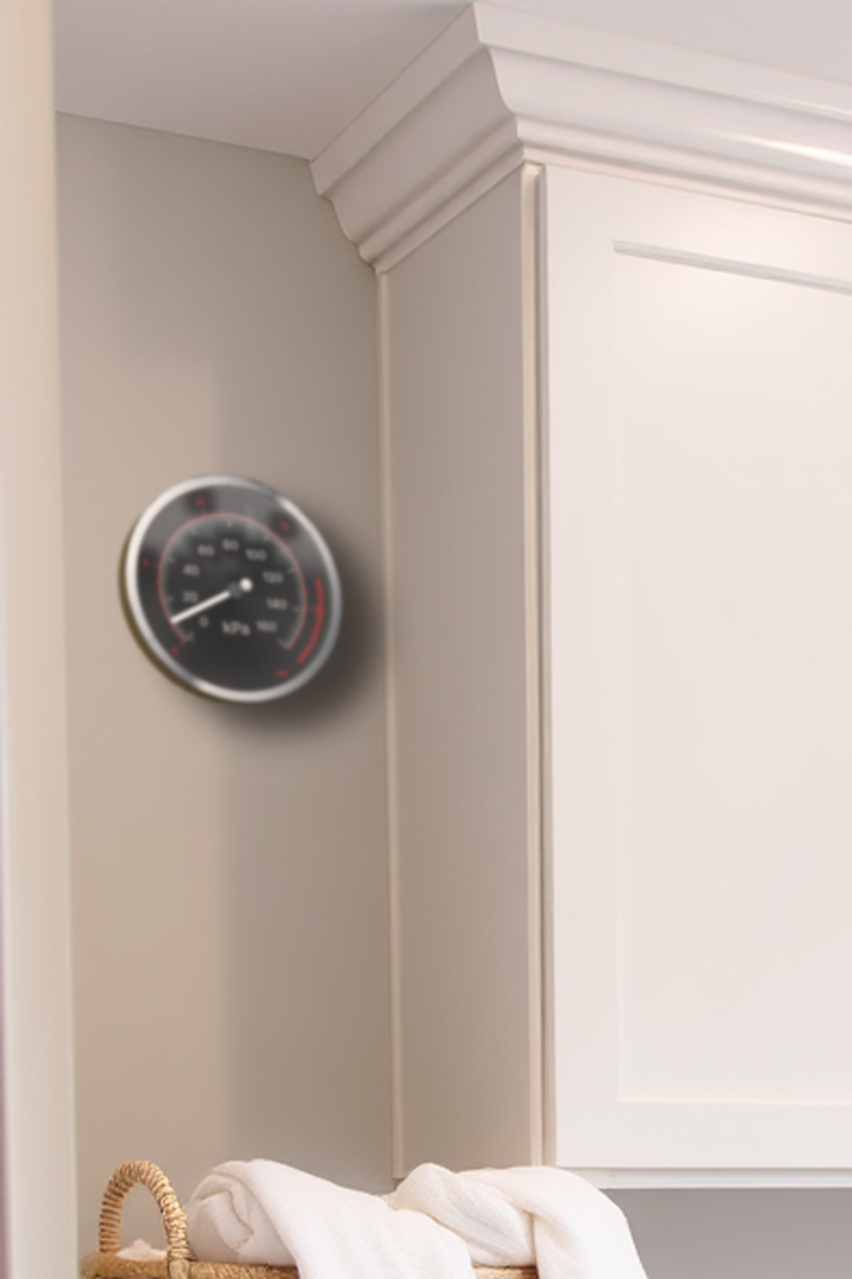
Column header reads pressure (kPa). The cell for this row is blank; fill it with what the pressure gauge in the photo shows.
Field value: 10 kPa
